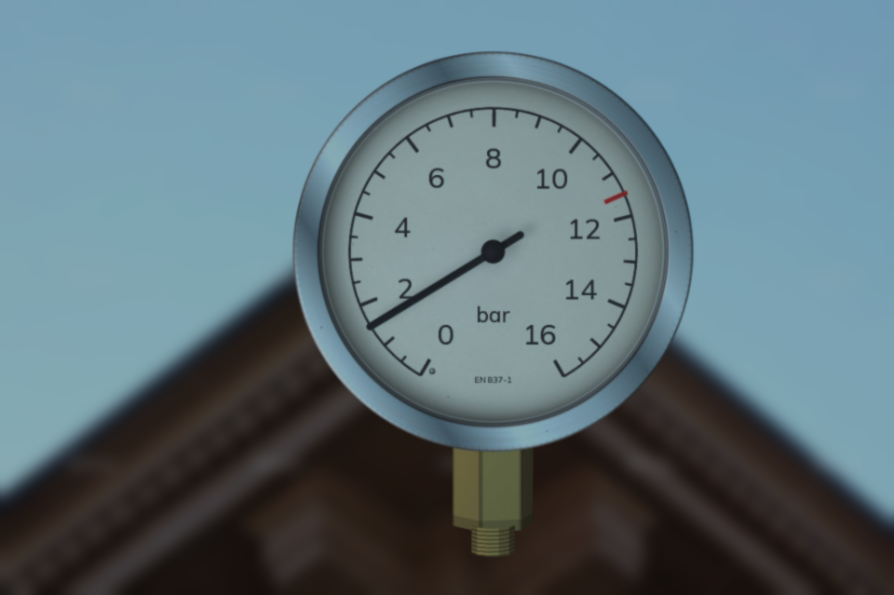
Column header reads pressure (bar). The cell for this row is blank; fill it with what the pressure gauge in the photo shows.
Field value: 1.5 bar
